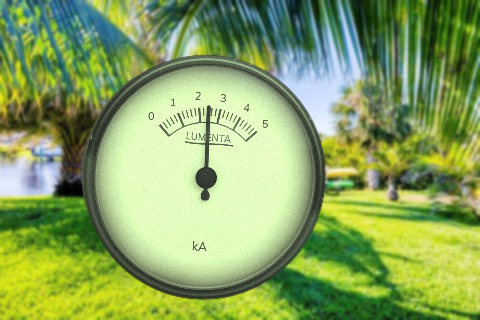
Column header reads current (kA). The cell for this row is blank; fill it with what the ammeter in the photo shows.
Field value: 2.4 kA
